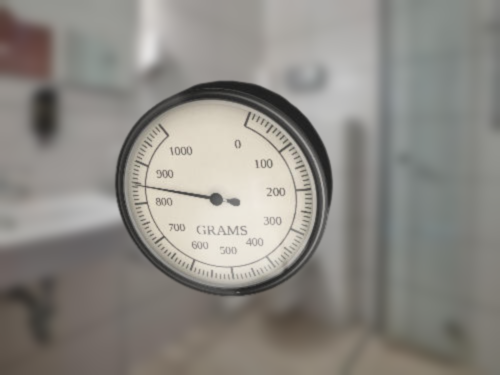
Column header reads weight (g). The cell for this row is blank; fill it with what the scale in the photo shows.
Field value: 850 g
